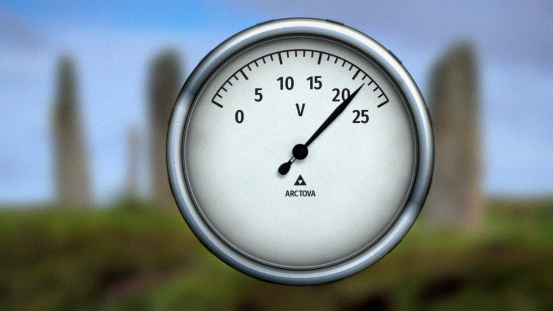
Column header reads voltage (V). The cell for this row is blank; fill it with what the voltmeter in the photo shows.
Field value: 21.5 V
